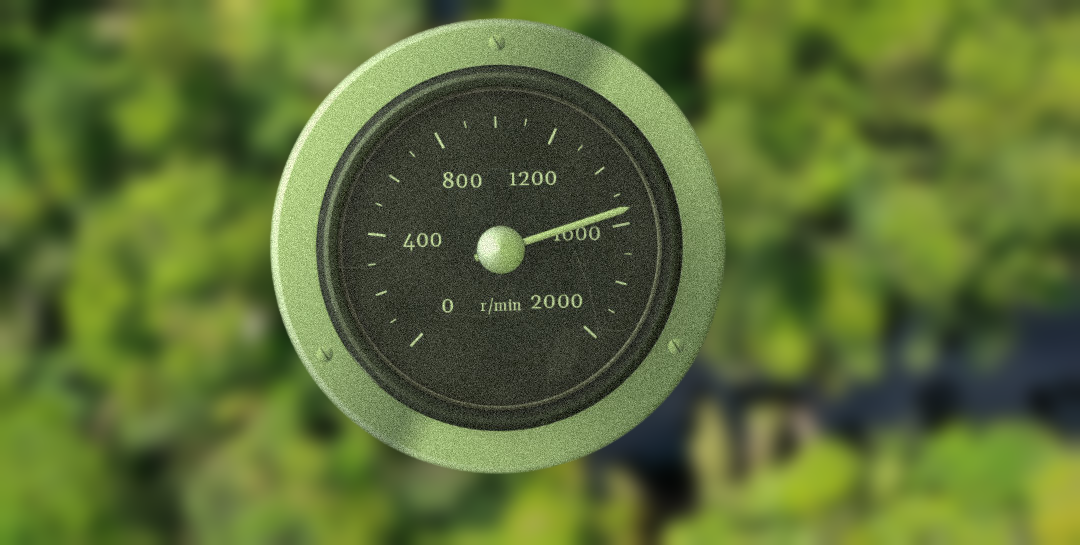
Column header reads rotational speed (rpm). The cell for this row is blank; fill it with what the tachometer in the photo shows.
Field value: 1550 rpm
